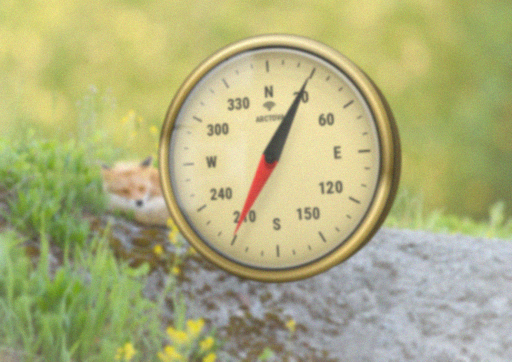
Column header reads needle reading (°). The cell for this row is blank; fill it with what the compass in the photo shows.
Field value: 210 °
